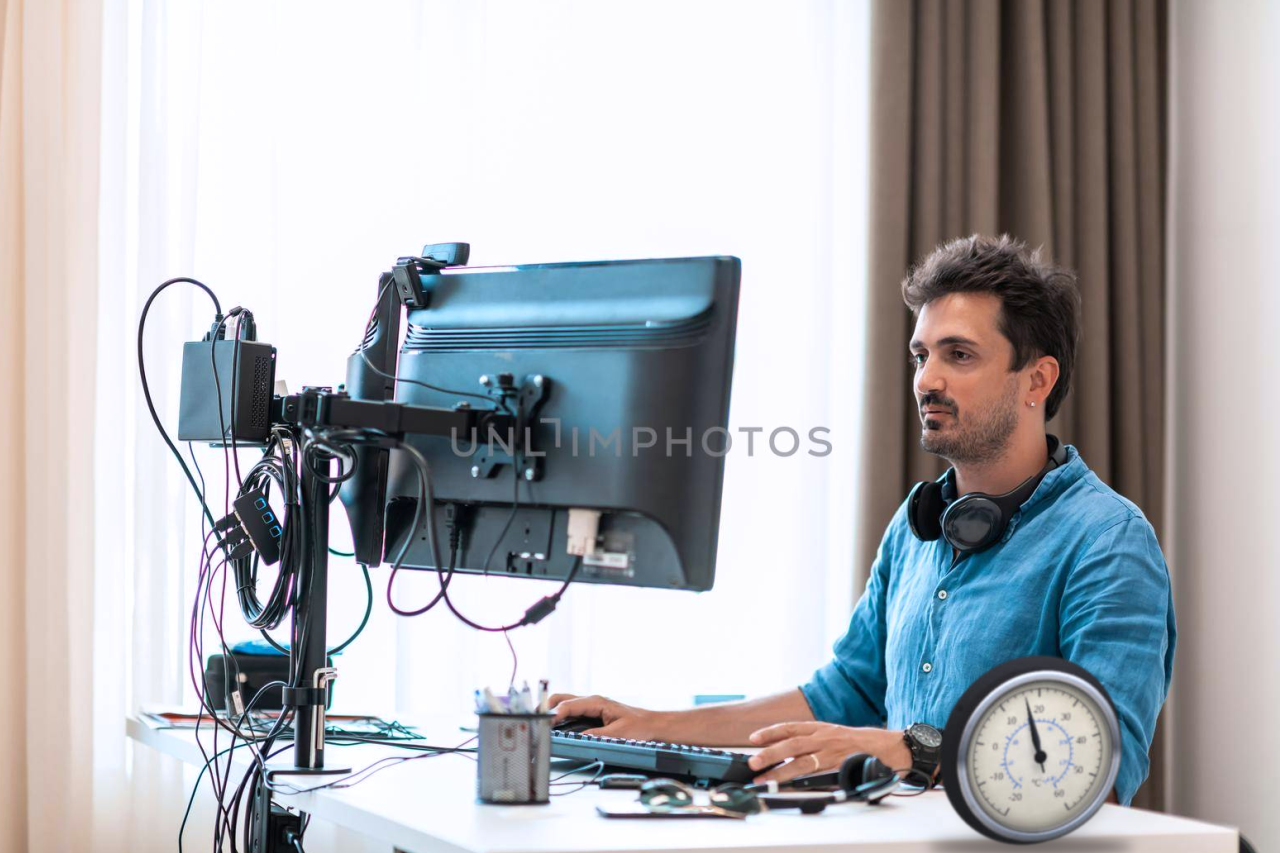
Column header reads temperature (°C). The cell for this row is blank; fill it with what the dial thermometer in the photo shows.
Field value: 16 °C
